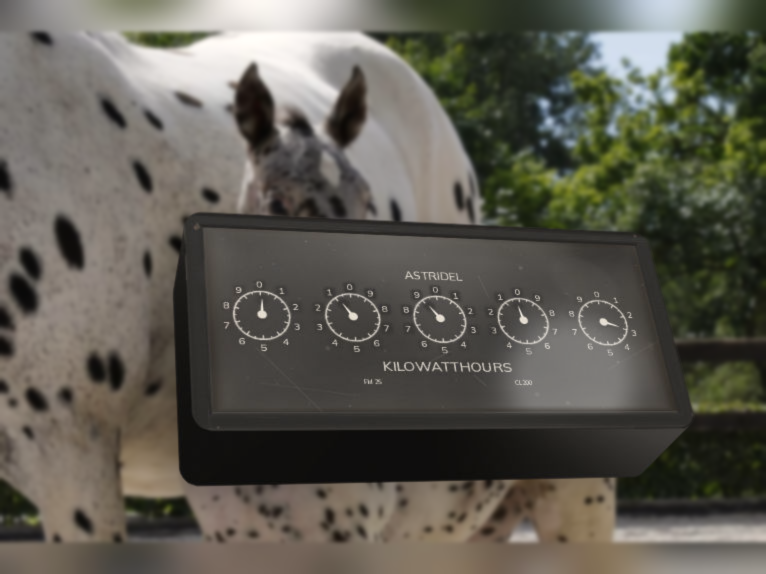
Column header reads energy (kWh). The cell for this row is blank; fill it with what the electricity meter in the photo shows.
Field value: 903 kWh
